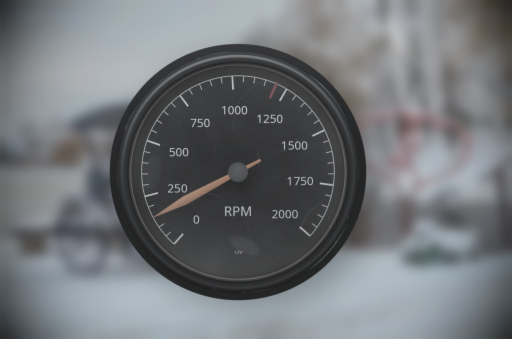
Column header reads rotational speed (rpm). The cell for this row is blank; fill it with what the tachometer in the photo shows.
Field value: 150 rpm
